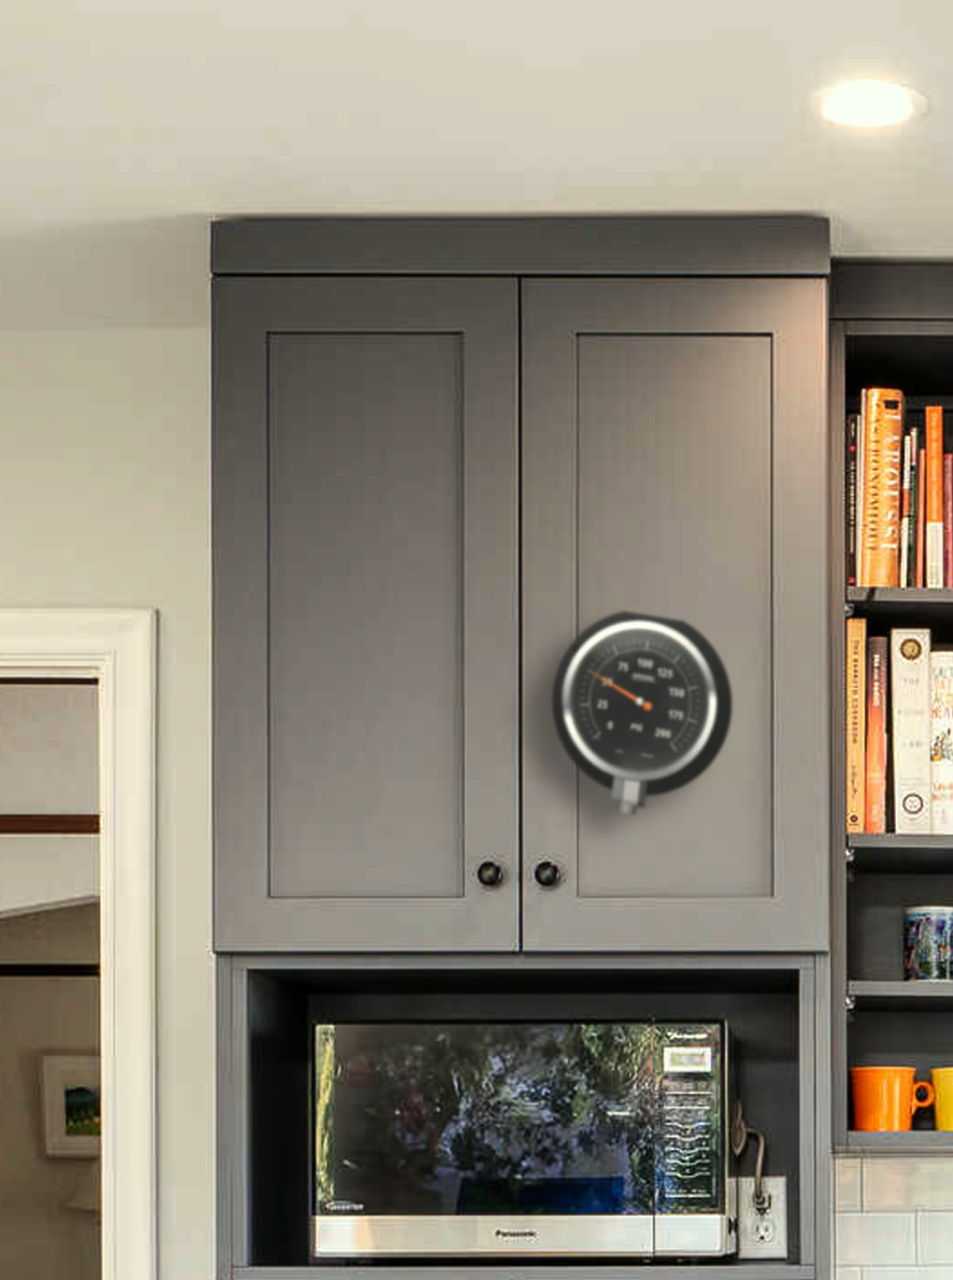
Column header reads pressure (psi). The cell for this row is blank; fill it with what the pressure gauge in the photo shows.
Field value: 50 psi
